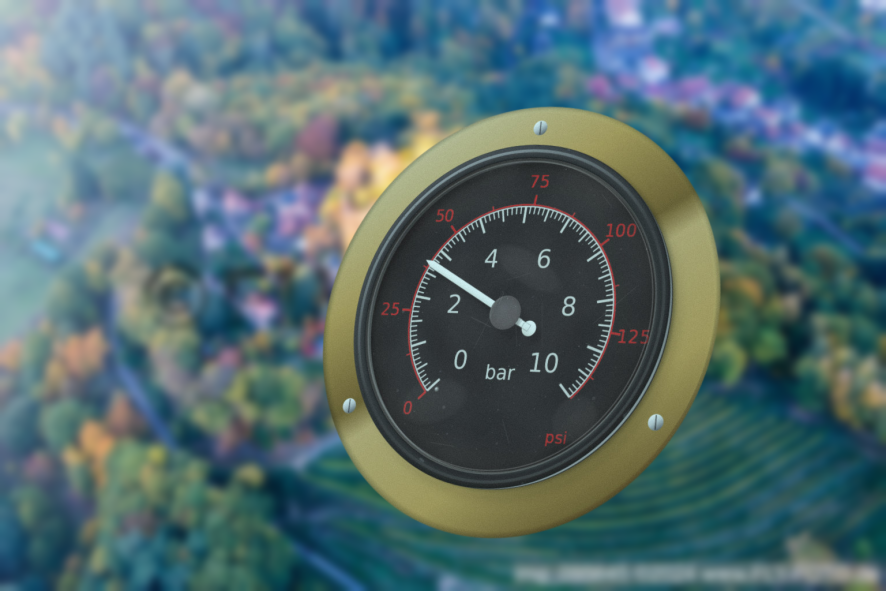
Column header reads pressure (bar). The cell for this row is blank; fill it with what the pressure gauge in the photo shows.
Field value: 2.7 bar
